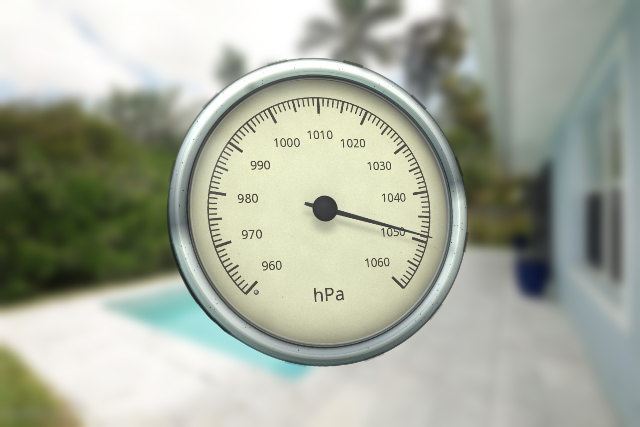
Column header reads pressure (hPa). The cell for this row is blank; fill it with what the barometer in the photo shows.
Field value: 1049 hPa
